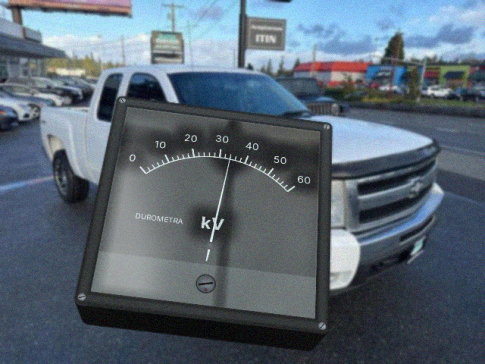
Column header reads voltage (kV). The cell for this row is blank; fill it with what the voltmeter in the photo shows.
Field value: 34 kV
